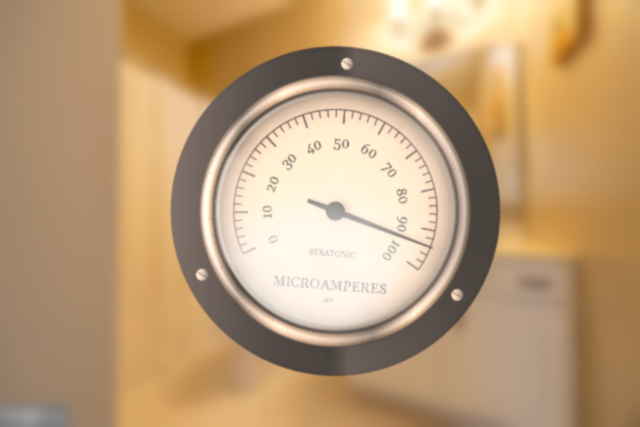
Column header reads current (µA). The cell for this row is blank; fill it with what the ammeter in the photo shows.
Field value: 94 µA
